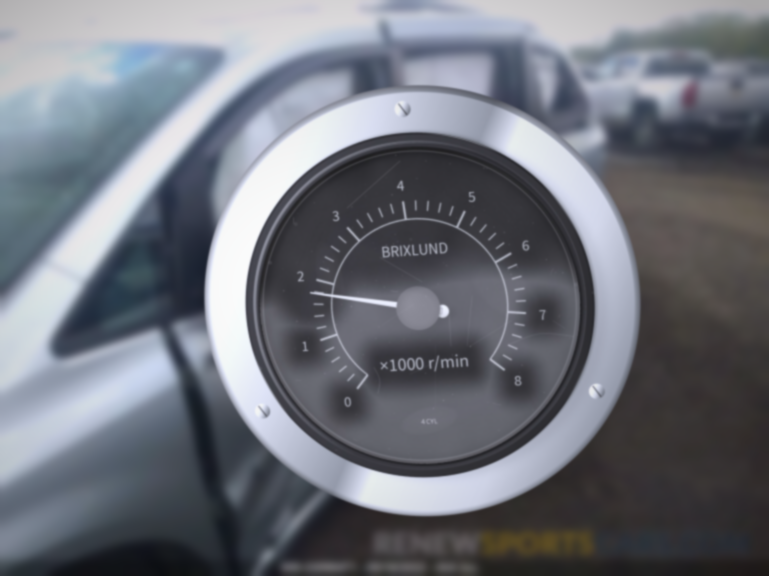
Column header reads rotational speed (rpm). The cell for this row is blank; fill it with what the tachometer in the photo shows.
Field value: 1800 rpm
